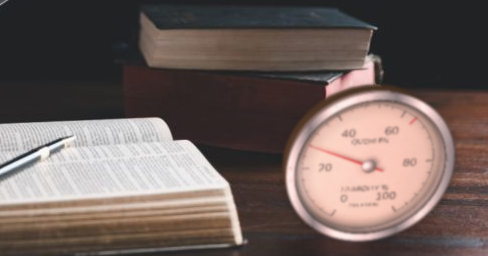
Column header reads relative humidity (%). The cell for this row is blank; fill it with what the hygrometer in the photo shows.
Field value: 28 %
